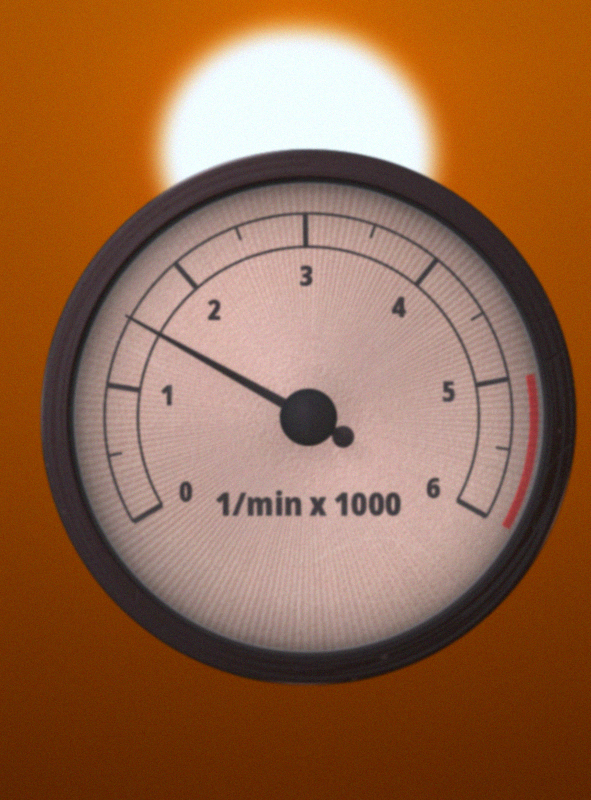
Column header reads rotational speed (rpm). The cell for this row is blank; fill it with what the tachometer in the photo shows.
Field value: 1500 rpm
